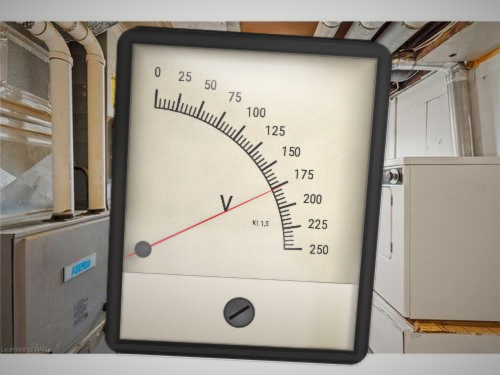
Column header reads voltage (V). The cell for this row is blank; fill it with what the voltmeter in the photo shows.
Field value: 175 V
